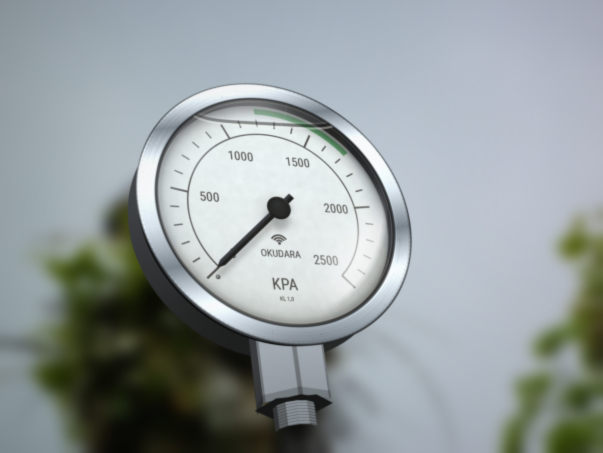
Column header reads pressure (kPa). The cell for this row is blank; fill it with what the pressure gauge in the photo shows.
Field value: 0 kPa
